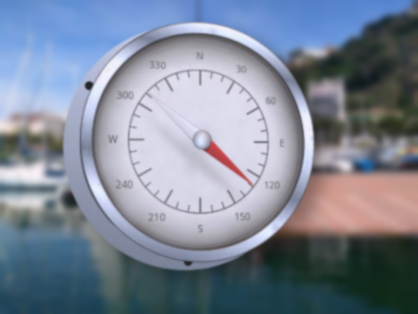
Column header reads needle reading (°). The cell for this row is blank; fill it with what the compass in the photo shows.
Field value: 130 °
